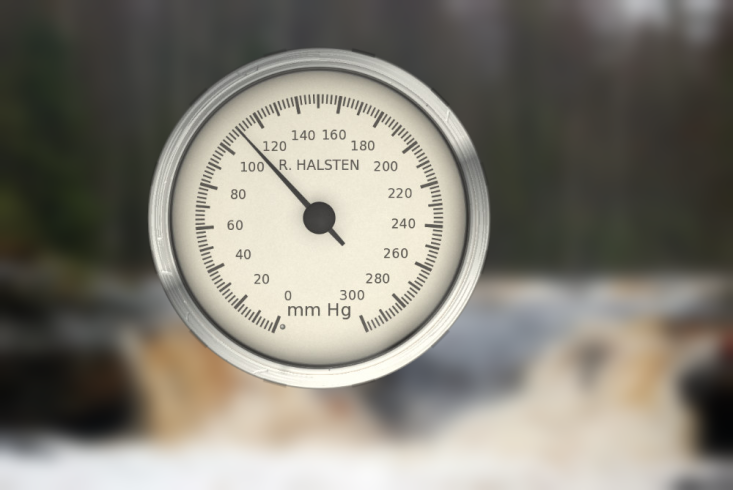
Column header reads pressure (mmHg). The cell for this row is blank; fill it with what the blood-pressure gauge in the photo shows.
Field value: 110 mmHg
